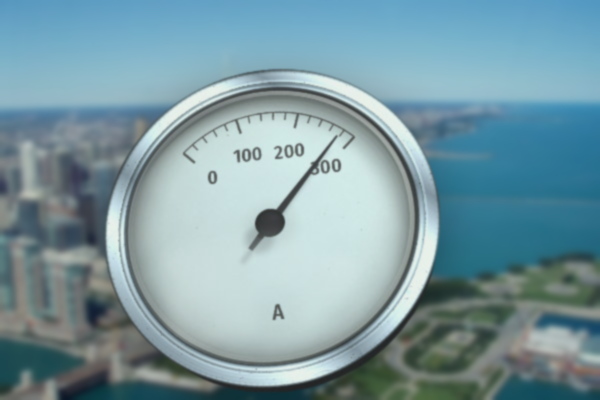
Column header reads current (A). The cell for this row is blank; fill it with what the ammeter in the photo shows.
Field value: 280 A
